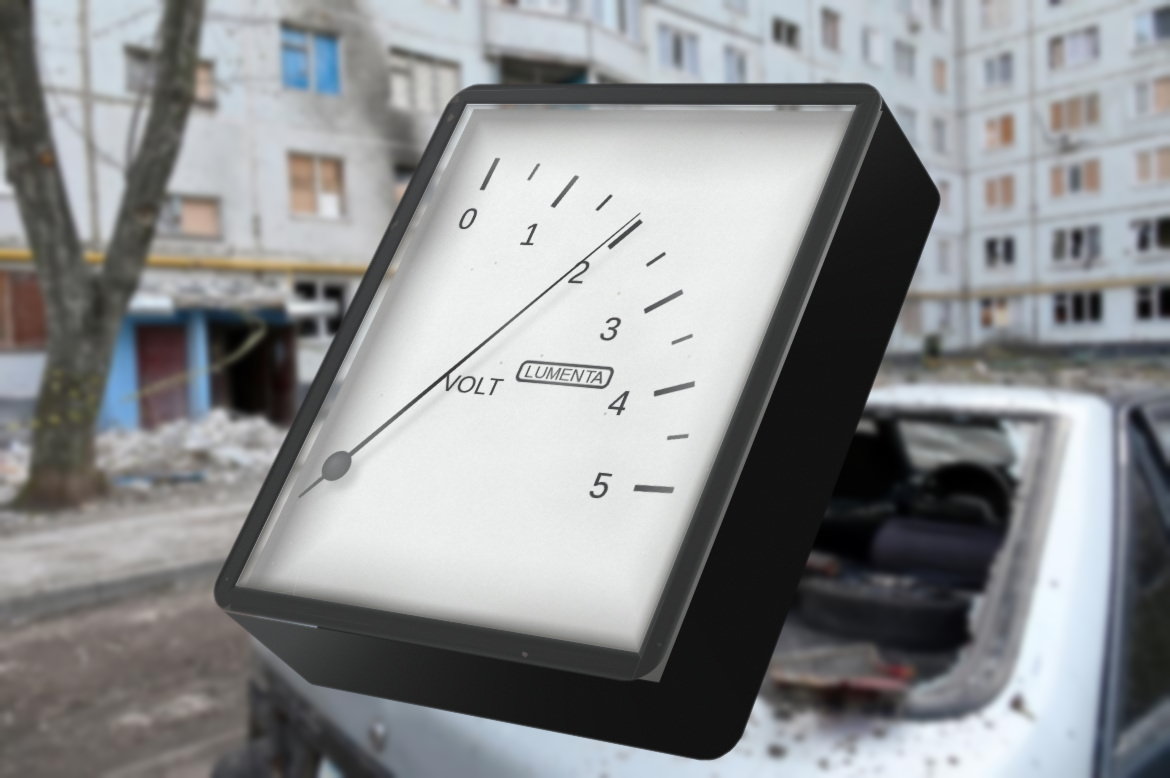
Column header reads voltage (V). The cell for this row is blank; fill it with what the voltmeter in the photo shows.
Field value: 2 V
